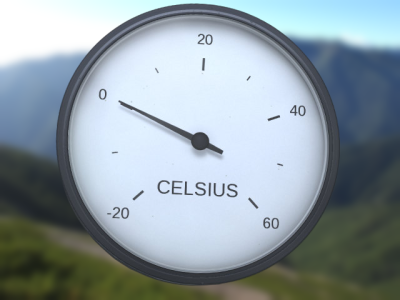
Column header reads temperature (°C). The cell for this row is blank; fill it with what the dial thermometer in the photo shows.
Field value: 0 °C
